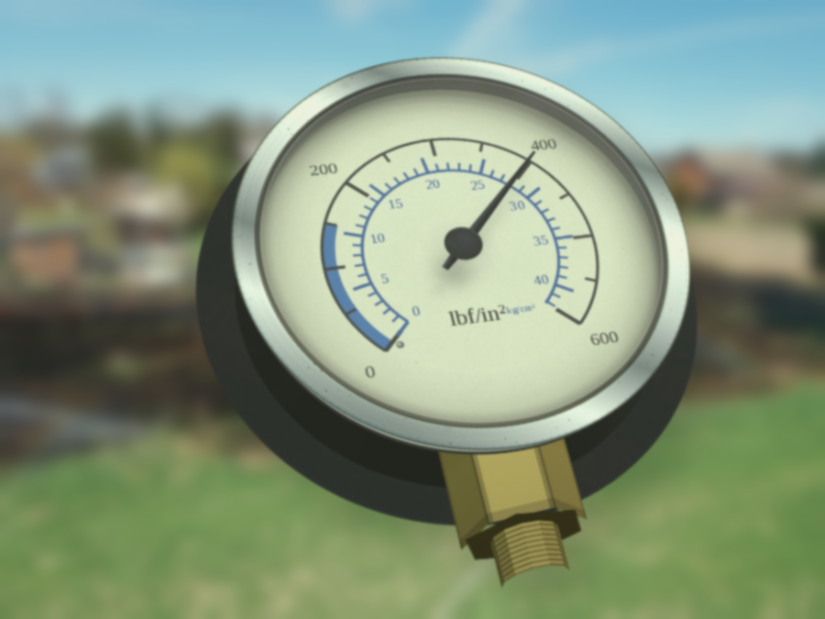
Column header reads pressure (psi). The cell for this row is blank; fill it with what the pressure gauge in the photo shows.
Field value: 400 psi
